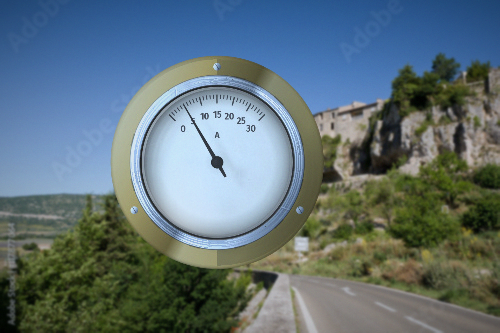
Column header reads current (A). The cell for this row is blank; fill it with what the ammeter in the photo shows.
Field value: 5 A
